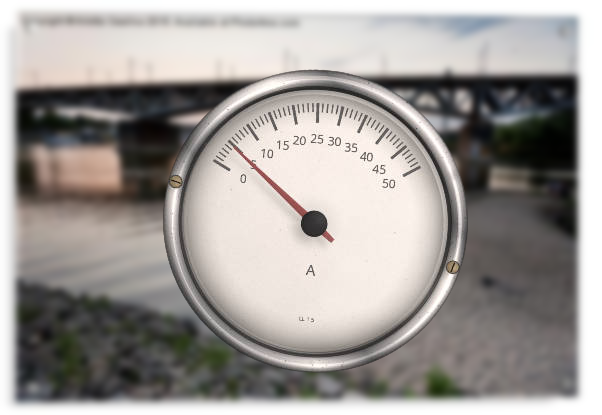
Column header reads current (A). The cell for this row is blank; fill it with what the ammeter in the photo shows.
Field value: 5 A
